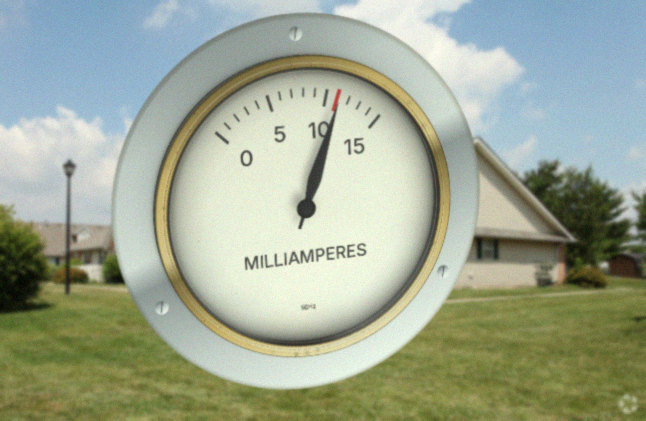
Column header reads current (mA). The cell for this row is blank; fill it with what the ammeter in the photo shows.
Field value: 11 mA
